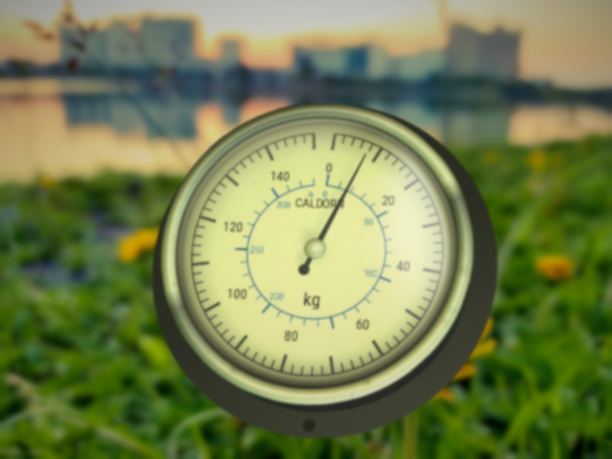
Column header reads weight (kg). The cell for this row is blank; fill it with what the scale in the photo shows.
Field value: 8 kg
